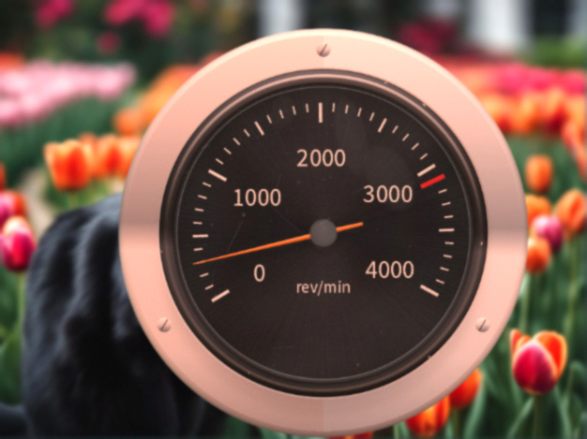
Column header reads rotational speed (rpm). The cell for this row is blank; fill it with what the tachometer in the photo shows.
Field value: 300 rpm
